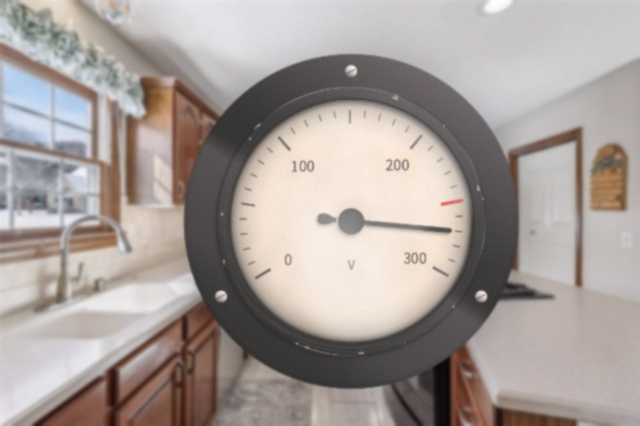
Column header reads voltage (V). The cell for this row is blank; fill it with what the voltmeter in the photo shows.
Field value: 270 V
